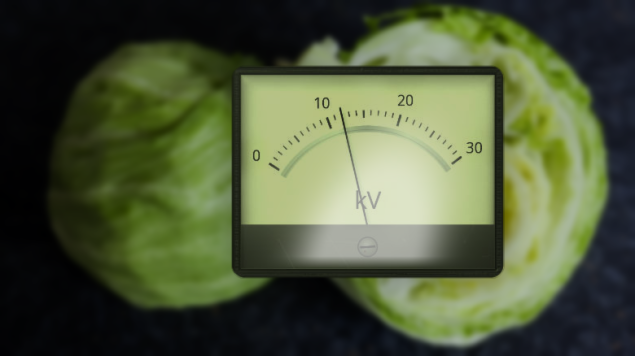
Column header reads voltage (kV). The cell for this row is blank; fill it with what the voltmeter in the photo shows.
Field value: 12 kV
